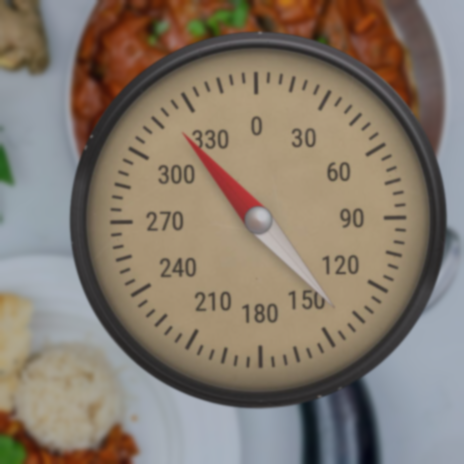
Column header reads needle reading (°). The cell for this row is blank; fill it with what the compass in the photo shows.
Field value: 320 °
